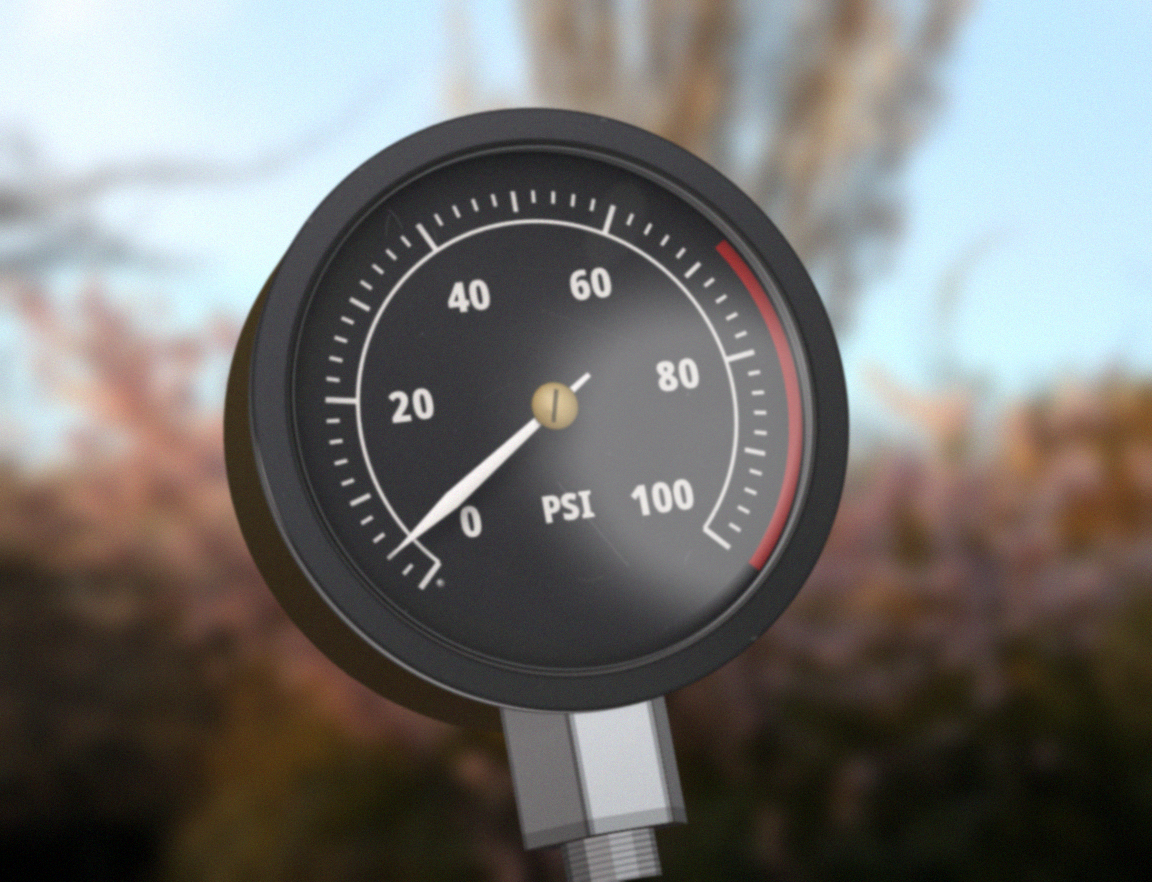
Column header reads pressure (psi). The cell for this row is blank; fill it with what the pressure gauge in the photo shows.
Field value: 4 psi
